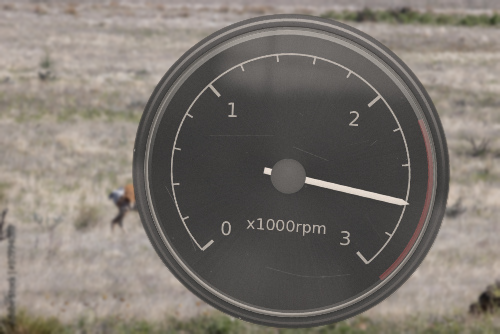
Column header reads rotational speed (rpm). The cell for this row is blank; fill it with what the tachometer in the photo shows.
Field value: 2600 rpm
